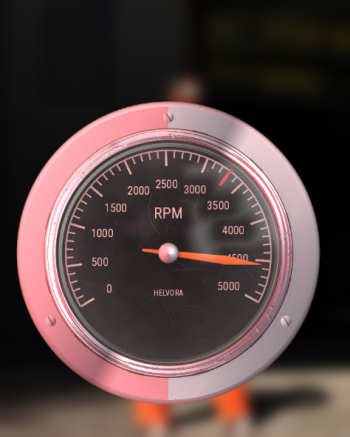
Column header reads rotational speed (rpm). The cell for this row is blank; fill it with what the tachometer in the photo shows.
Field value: 4550 rpm
